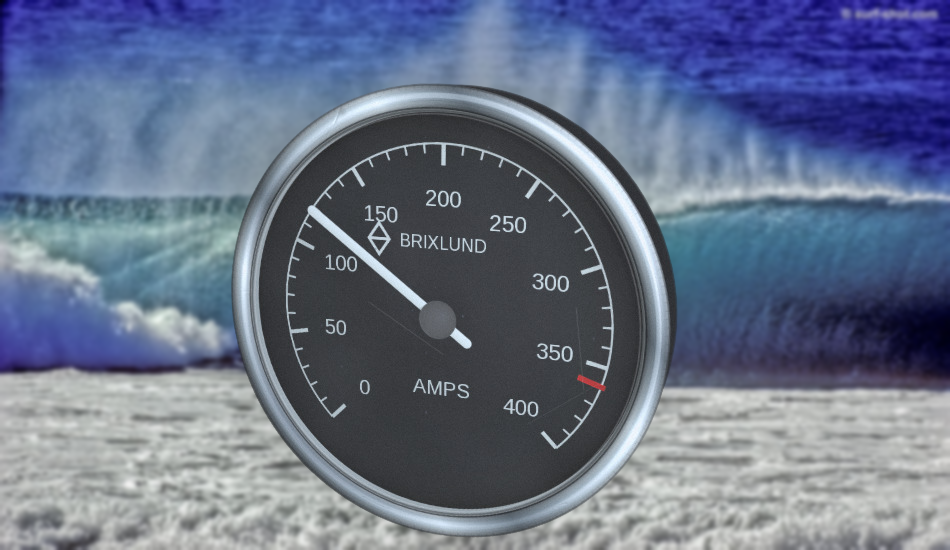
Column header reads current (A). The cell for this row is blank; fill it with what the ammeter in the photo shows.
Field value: 120 A
